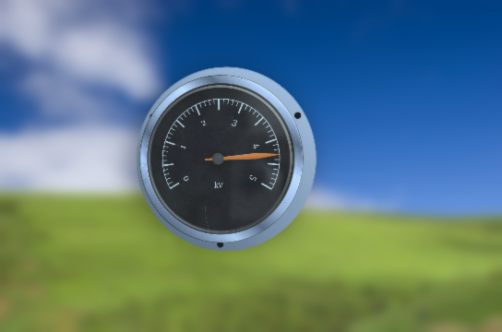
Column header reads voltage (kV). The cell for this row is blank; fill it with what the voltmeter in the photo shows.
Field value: 4.3 kV
